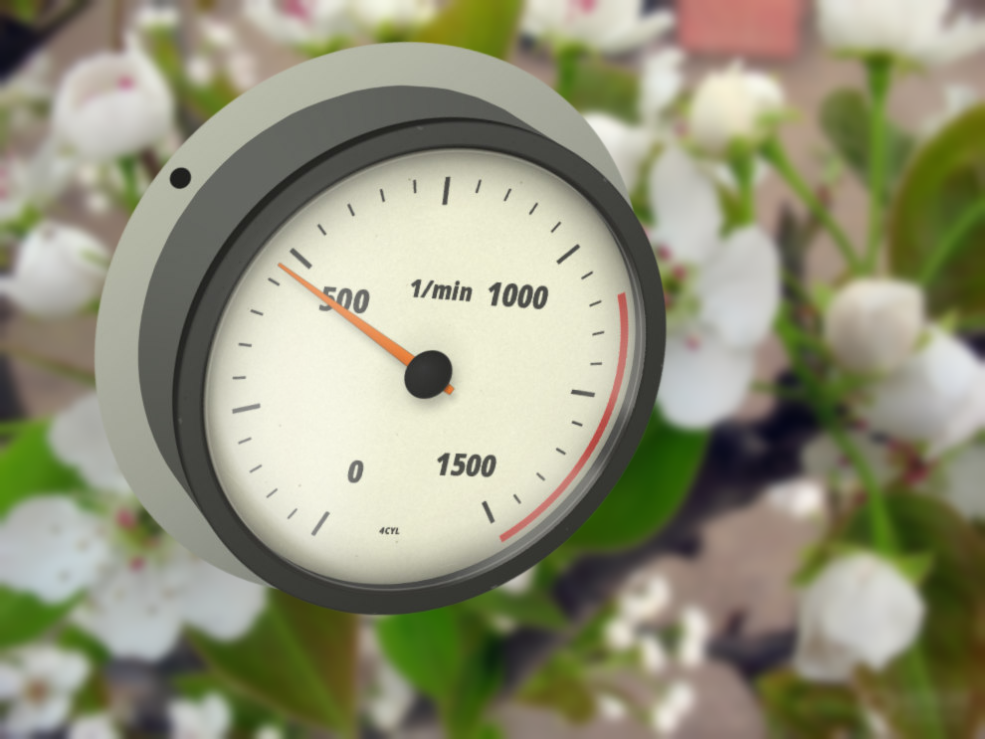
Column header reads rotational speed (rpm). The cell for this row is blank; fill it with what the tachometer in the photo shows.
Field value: 475 rpm
